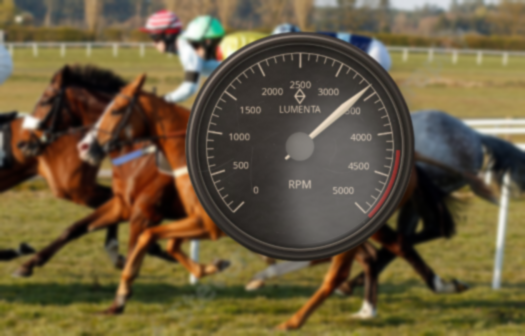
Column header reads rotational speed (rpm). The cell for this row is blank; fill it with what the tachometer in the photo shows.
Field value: 3400 rpm
